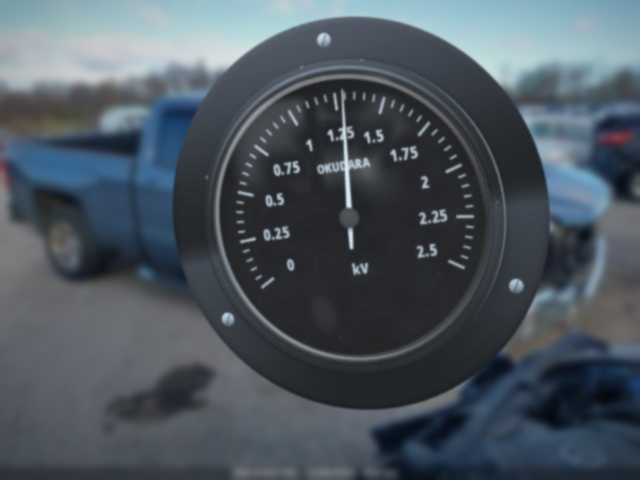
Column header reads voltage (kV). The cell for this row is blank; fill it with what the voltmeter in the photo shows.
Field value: 1.3 kV
